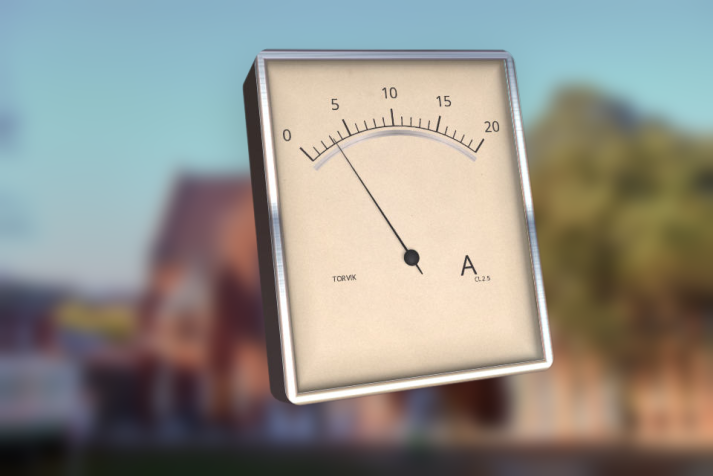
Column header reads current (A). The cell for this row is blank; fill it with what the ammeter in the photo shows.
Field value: 3 A
